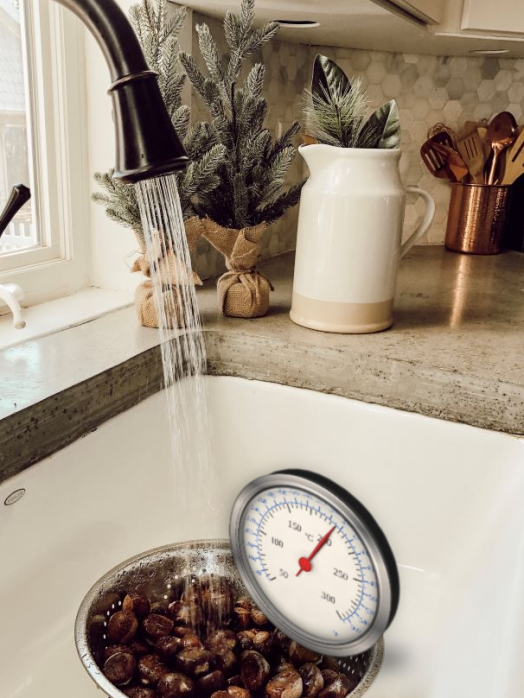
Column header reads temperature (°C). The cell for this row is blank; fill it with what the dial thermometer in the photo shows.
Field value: 200 °C
